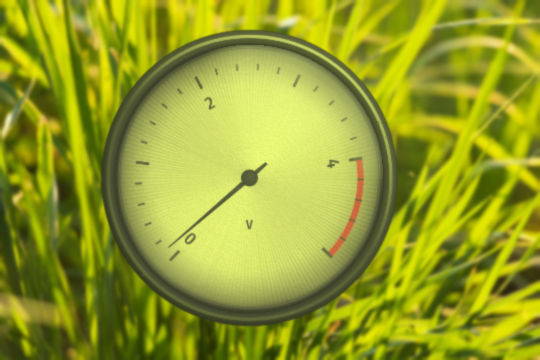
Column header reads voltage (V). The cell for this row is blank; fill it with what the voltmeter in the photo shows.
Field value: 0.1 V
